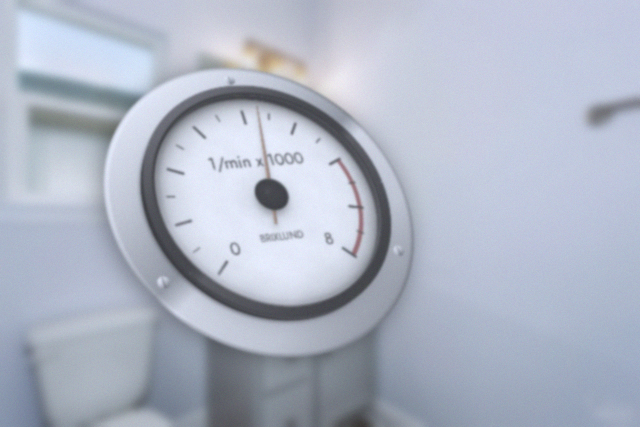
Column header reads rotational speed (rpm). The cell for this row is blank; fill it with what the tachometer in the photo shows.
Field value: 4250 rpm
